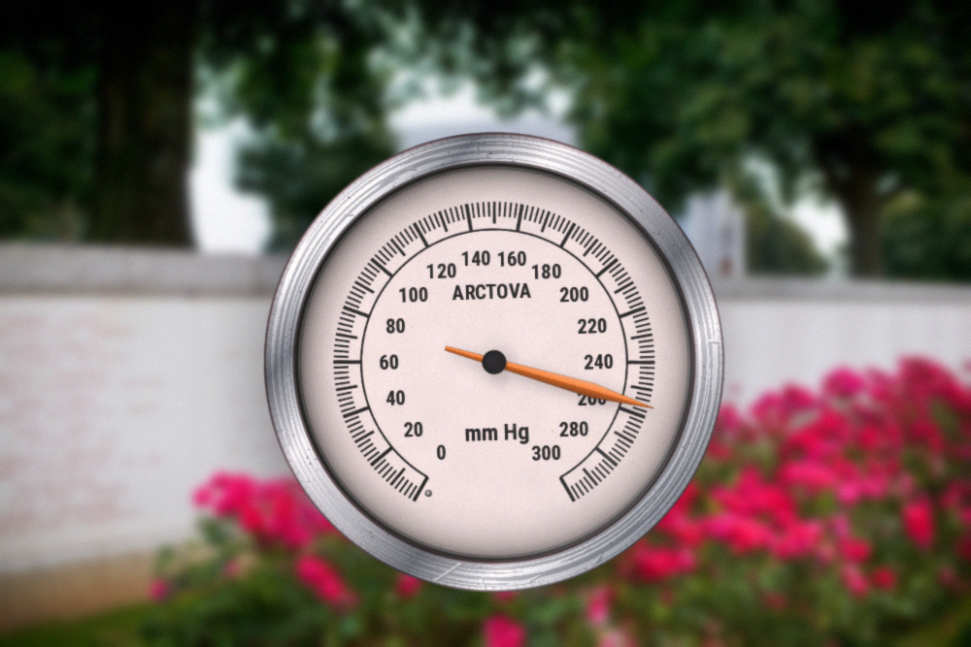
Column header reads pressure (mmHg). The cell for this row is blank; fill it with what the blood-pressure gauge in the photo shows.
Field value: 256 mmHg
